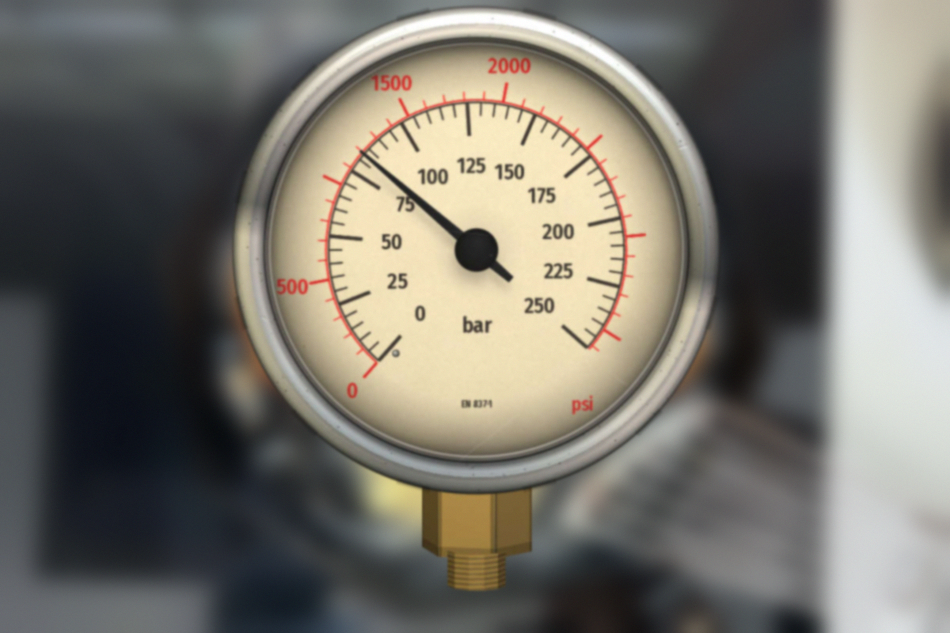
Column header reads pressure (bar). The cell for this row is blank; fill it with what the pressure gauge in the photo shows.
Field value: 82.5 bar
